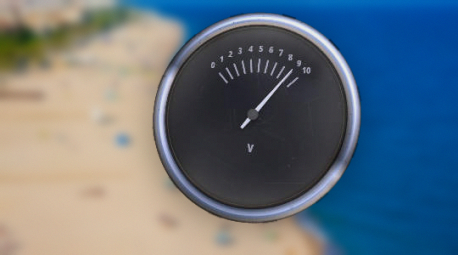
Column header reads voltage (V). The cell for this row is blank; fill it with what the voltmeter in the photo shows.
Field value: 9 V
